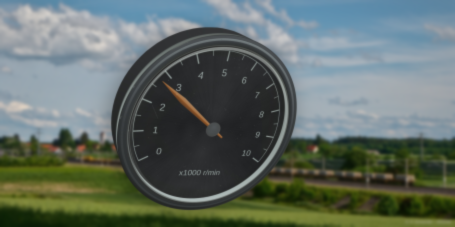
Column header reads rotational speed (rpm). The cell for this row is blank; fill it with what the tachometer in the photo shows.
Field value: 2750 rpm
